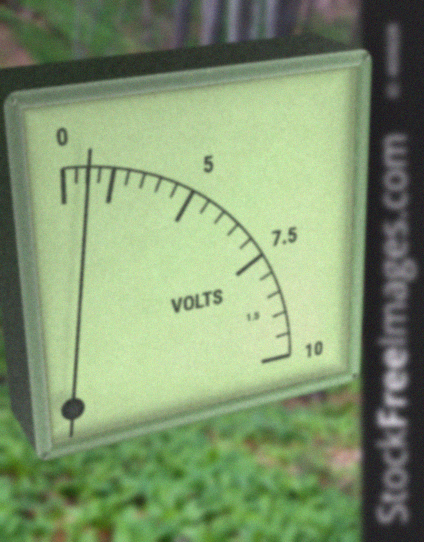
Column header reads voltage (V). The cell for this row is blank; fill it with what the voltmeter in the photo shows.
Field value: 1.5 V
